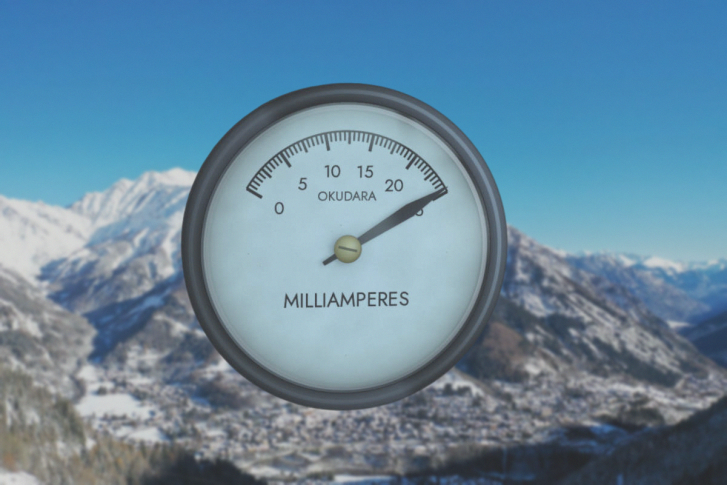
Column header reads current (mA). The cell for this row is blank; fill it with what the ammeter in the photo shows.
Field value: 24.5 mA
